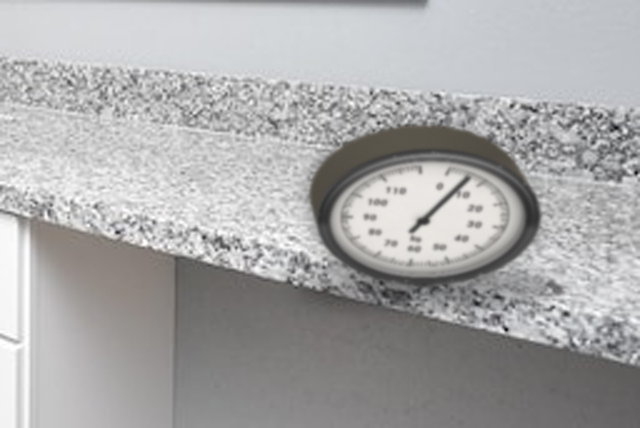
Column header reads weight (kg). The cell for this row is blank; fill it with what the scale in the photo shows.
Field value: 5 kg
